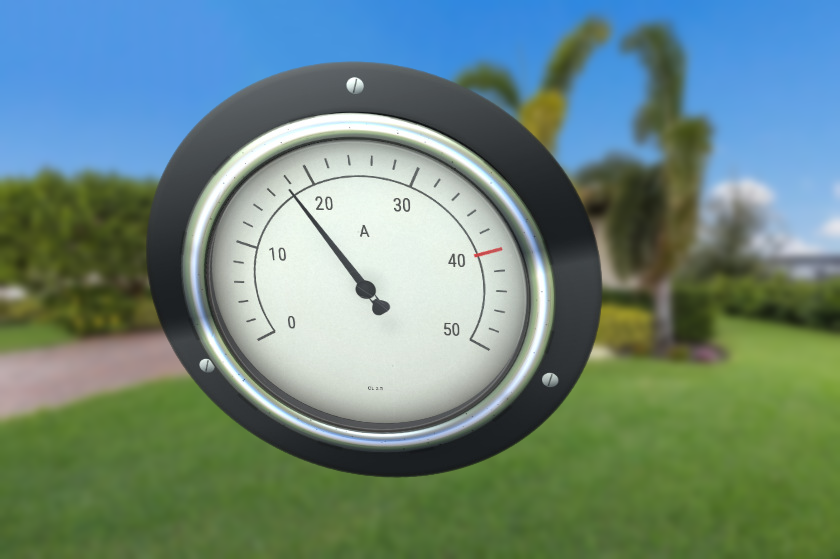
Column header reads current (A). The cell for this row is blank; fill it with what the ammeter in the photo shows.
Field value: 18 A
